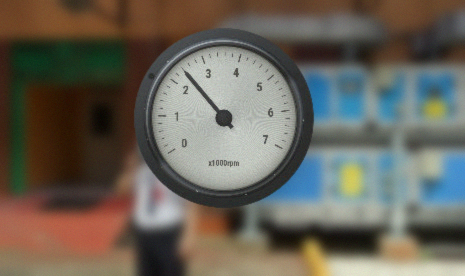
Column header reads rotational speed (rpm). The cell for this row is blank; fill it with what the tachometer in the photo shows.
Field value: 2400 rpm
